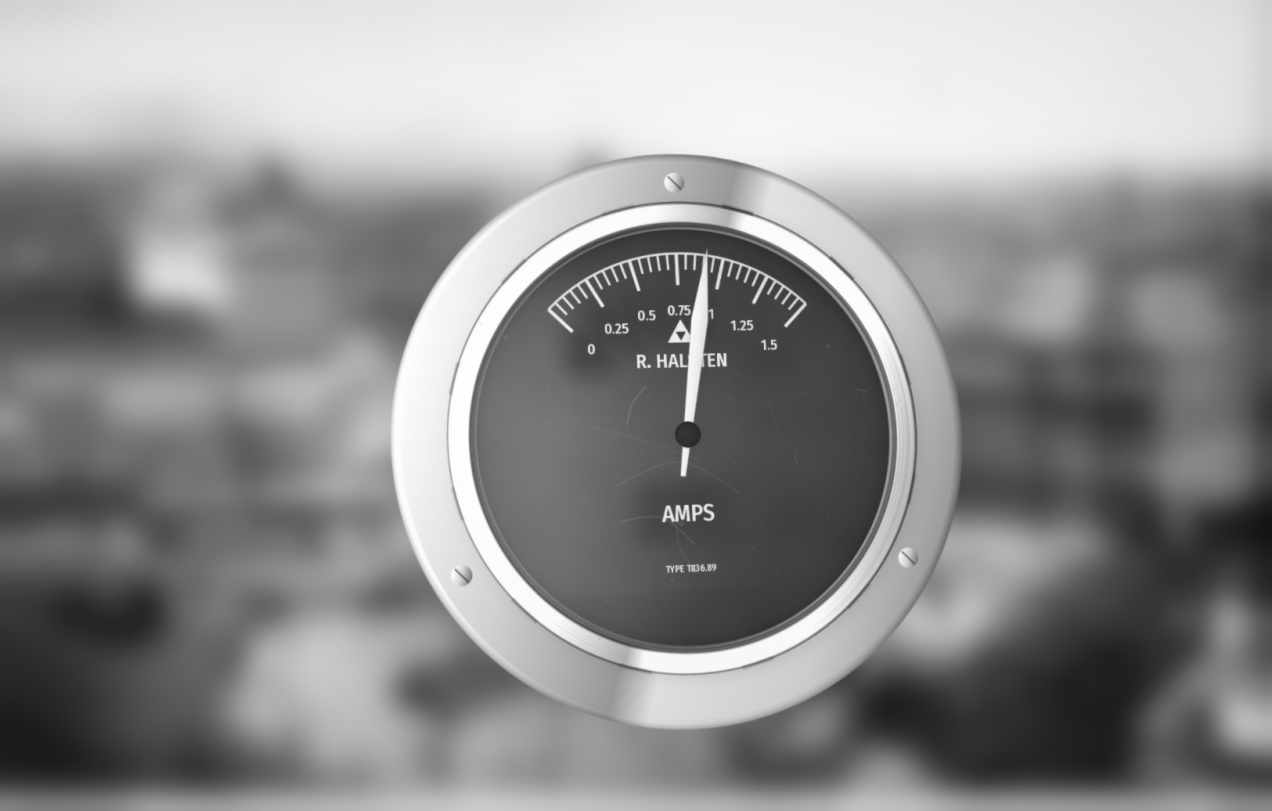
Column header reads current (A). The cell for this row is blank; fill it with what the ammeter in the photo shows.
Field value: 0.9 A
